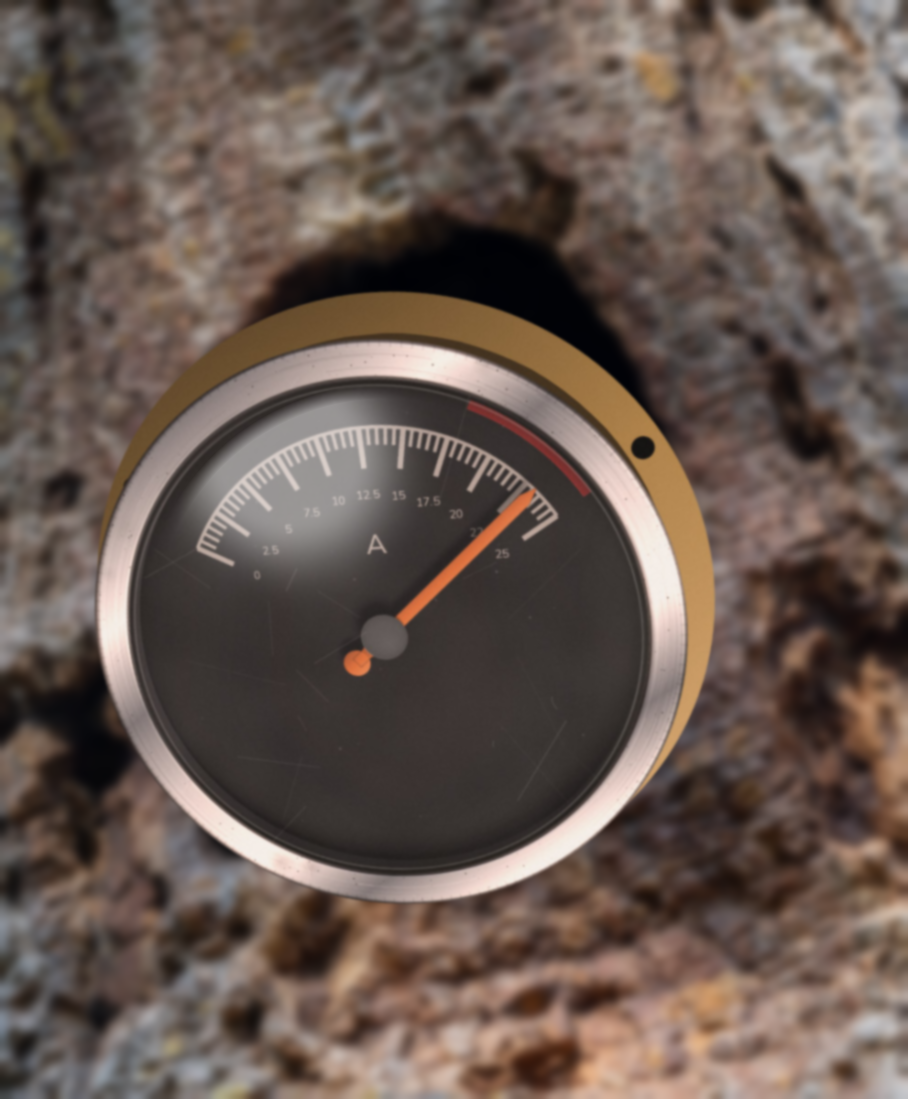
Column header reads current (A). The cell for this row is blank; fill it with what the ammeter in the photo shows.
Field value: 23 A
